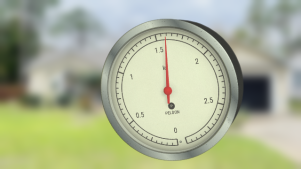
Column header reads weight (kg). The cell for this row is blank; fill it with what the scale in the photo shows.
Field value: 1.6 kg
